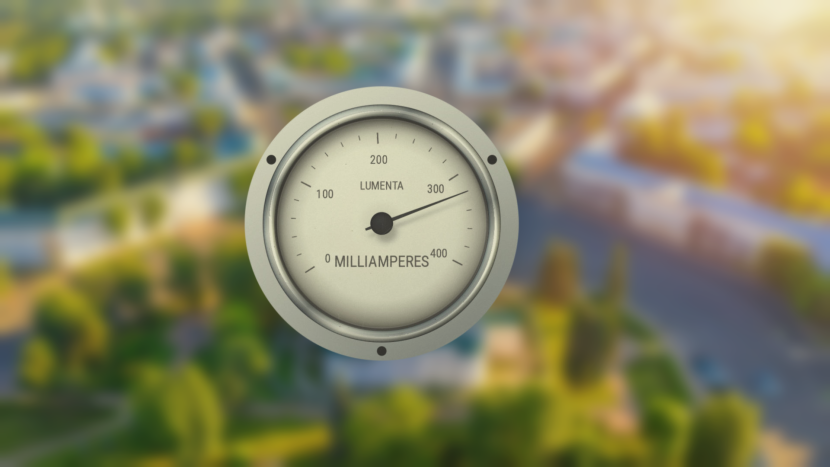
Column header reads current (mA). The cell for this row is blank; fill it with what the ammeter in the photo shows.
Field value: 320 mA
